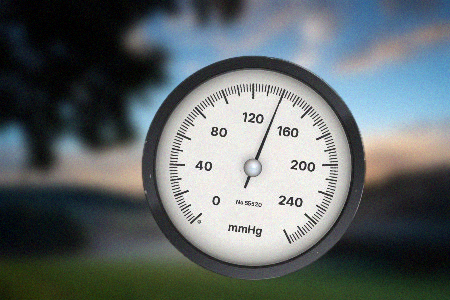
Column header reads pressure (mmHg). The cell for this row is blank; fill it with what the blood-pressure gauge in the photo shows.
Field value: 140 mmHg
